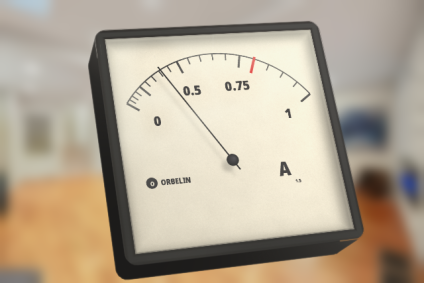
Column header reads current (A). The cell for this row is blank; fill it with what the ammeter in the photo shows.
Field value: 0.4 A
